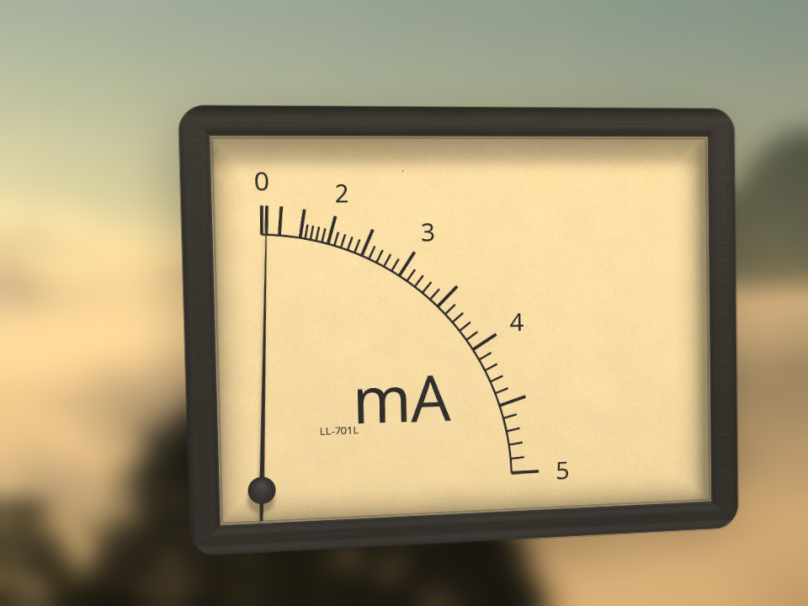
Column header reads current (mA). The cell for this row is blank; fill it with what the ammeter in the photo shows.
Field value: 0.5 mA
